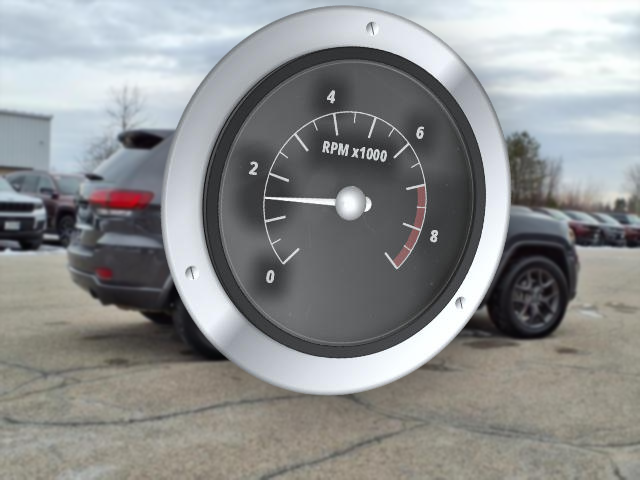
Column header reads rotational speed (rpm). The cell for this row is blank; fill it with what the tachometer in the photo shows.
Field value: 1500 rpm
